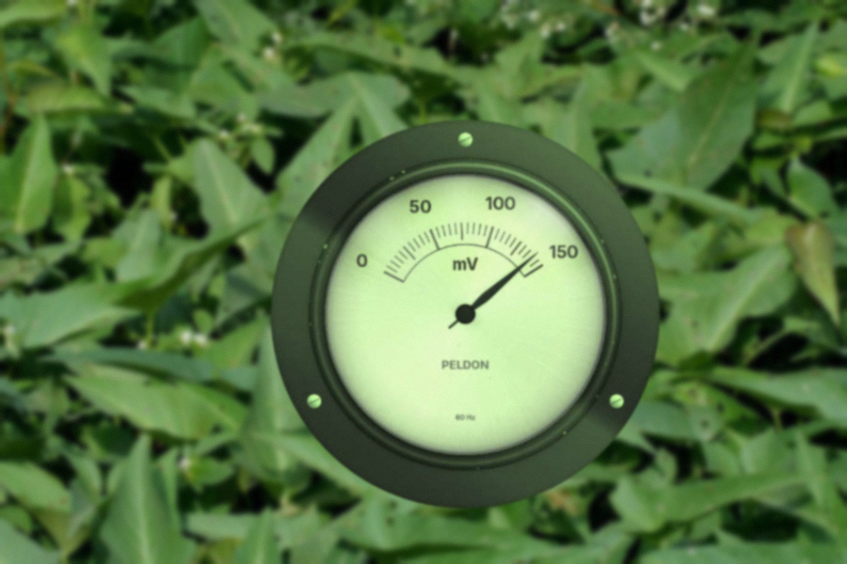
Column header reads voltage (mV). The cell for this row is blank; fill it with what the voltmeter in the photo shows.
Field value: 140 mV
